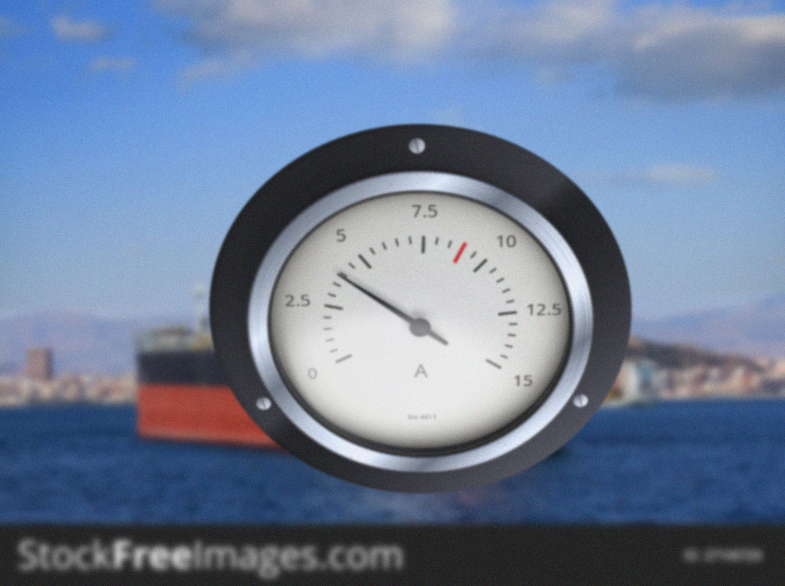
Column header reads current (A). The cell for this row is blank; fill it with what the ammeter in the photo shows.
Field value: 4 A
